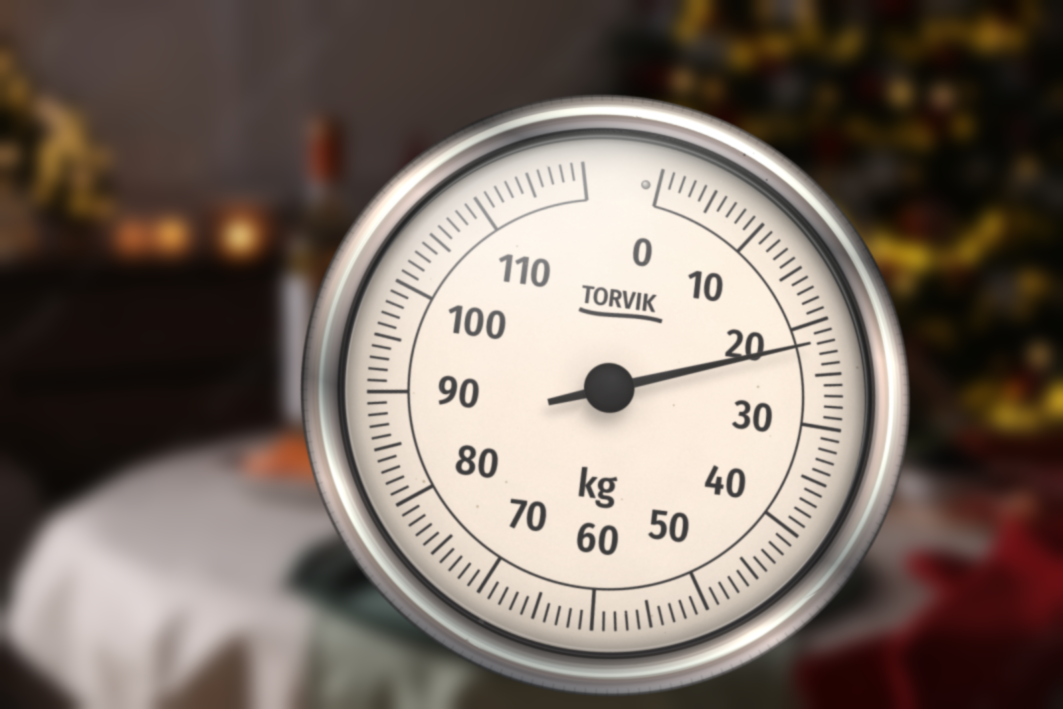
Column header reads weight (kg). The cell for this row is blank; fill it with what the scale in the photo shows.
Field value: 22 kg
